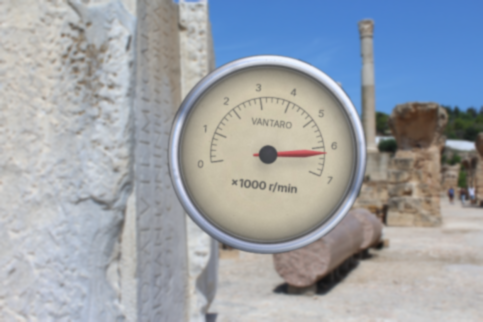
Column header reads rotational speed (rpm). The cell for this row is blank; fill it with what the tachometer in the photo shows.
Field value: 6200 rpm
